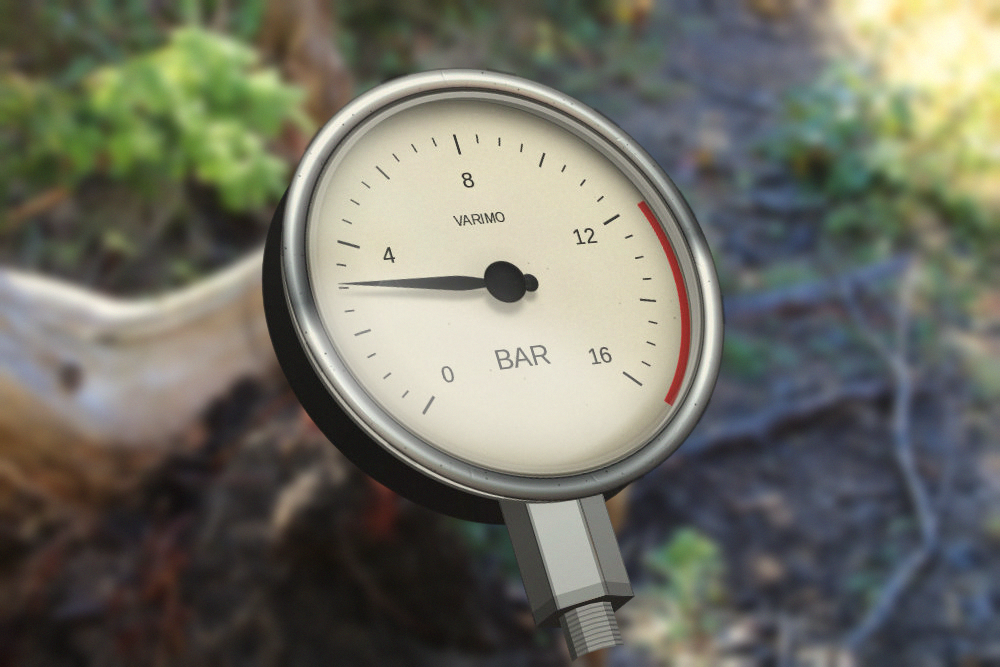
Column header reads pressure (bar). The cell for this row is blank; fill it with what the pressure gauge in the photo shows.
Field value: 3 bar
